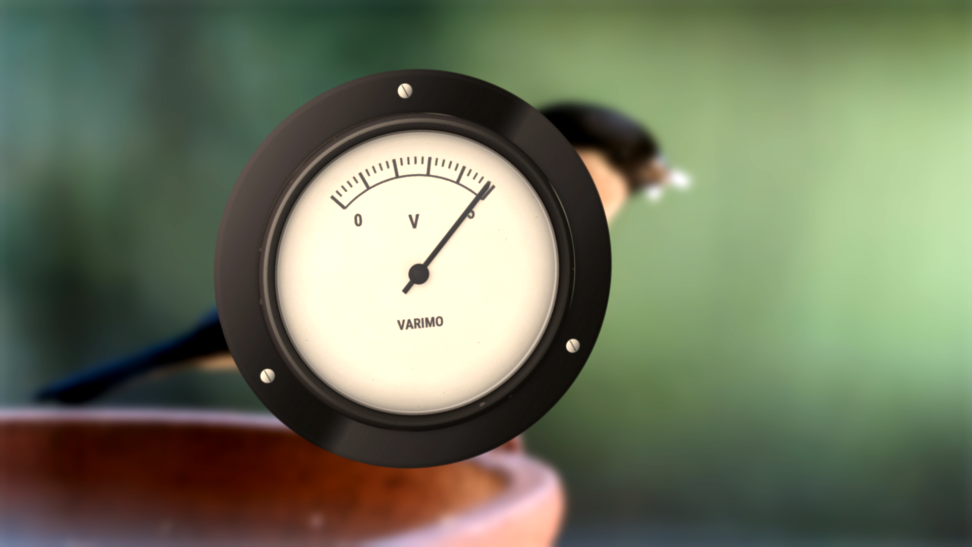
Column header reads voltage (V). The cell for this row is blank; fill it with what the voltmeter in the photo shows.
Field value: 4.8 V
